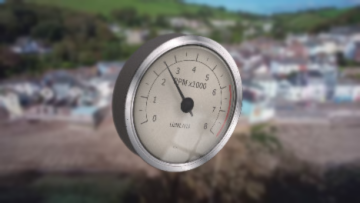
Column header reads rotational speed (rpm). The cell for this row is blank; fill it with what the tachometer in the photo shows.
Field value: 2500 rpm
